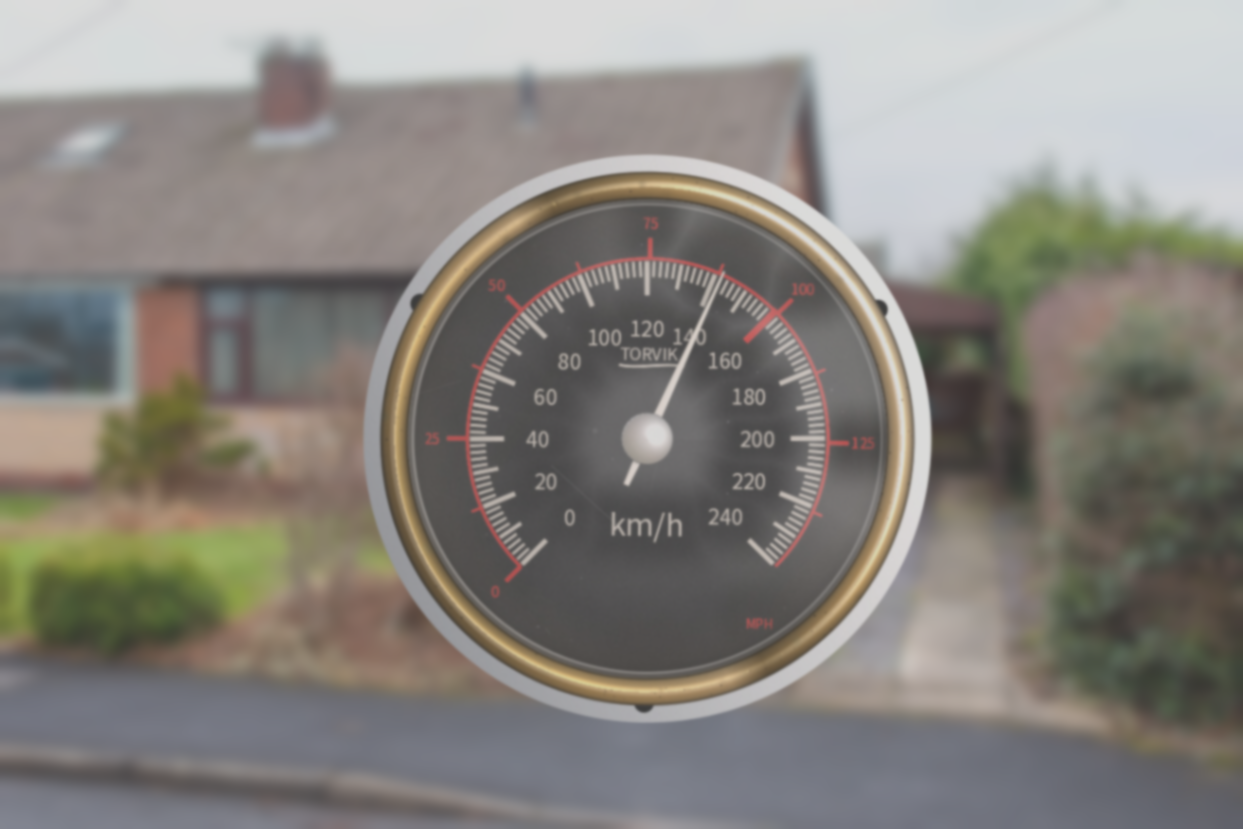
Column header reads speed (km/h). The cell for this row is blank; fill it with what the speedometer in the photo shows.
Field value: 142 km/h
